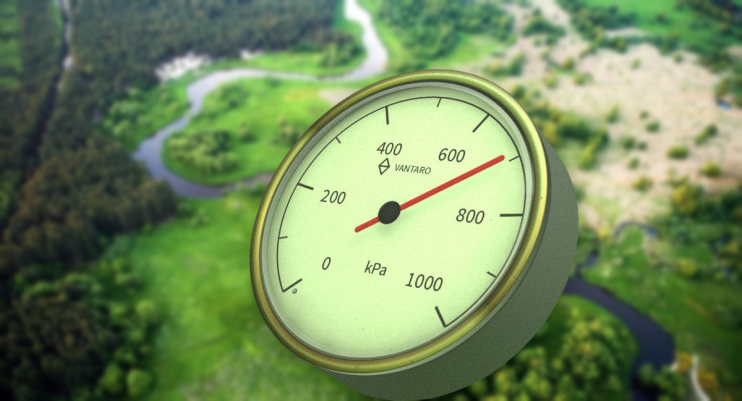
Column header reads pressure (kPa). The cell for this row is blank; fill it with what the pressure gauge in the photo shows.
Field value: 700 kPa
